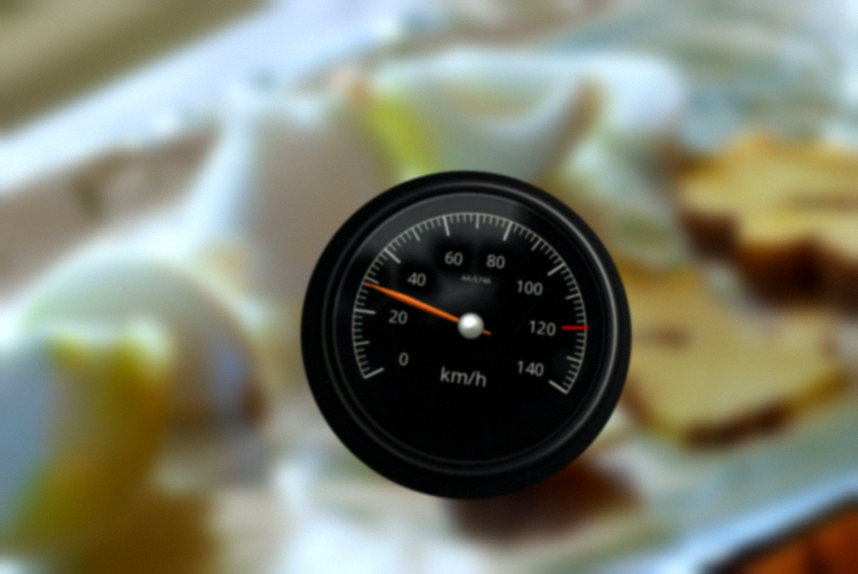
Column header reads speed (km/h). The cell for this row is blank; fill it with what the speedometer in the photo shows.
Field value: 28 km/h
